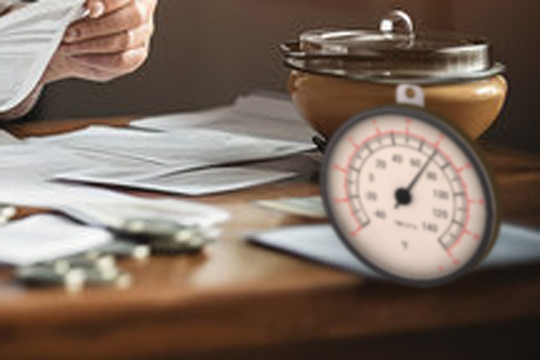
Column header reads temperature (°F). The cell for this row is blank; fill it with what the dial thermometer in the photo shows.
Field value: 70 °F
